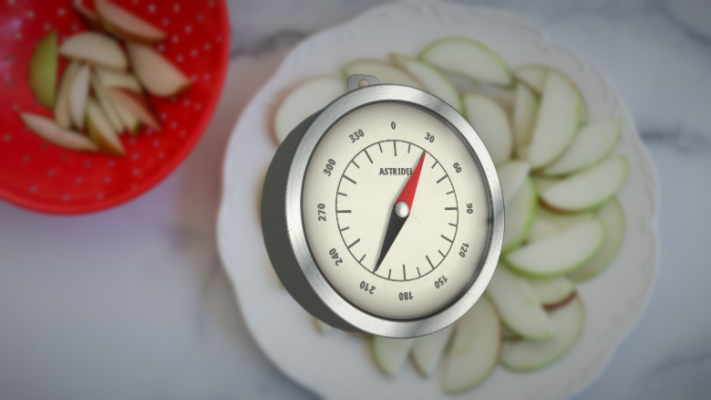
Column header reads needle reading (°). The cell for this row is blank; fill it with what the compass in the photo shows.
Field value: 30 °
